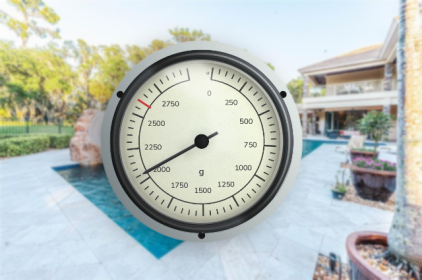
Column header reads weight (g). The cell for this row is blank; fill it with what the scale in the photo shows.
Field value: 2050 g
